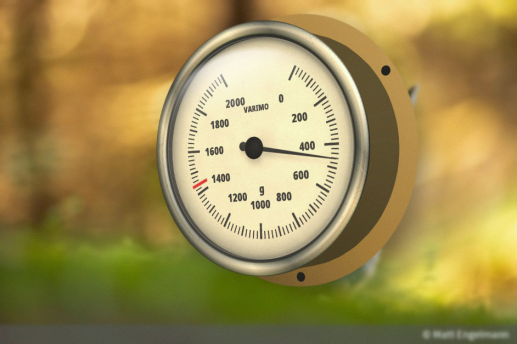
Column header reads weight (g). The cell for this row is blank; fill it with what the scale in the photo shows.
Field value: 460 g
